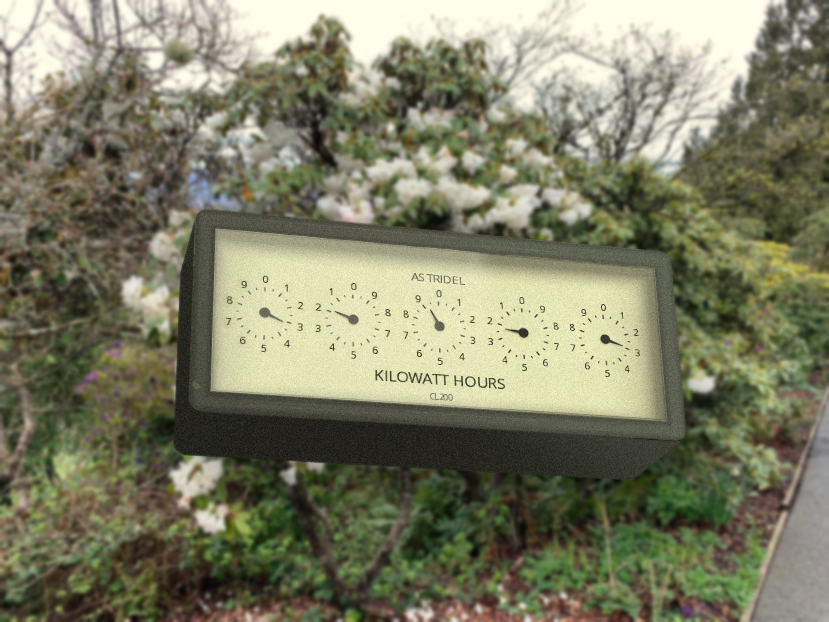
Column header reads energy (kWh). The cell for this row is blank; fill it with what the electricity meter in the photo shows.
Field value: 31923 kWh
